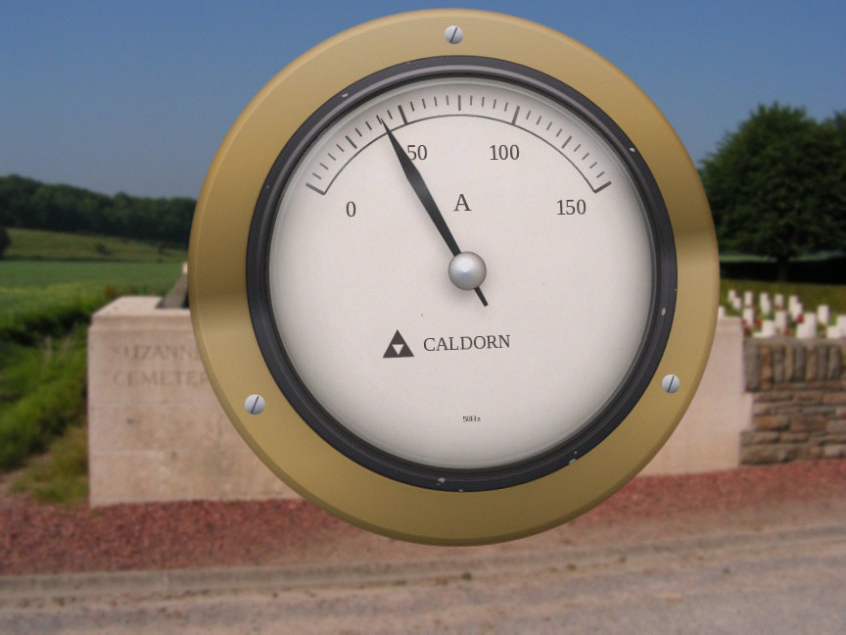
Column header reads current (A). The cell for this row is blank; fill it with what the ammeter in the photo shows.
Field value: 40 A
